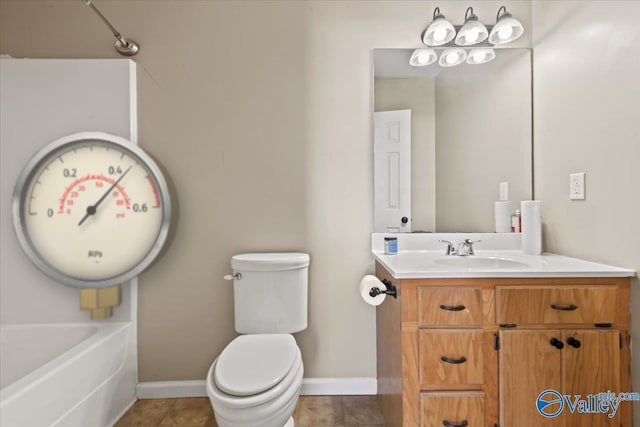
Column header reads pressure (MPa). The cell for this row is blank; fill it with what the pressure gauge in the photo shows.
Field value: 0.45 MPa
